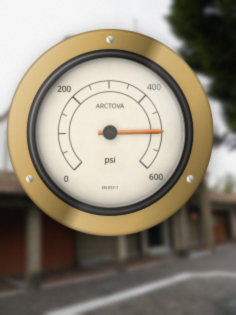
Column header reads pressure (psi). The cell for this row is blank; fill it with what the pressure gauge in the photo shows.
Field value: 500 psi
